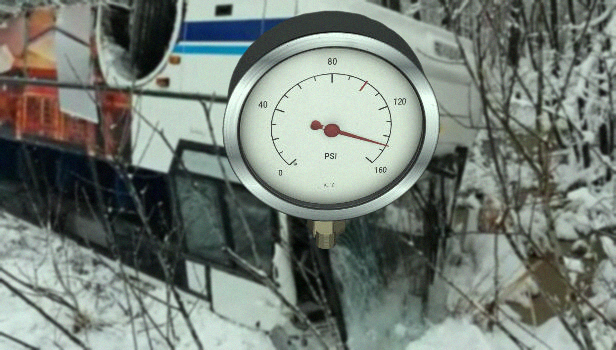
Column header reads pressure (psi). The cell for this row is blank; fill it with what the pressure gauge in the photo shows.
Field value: 145 psi
